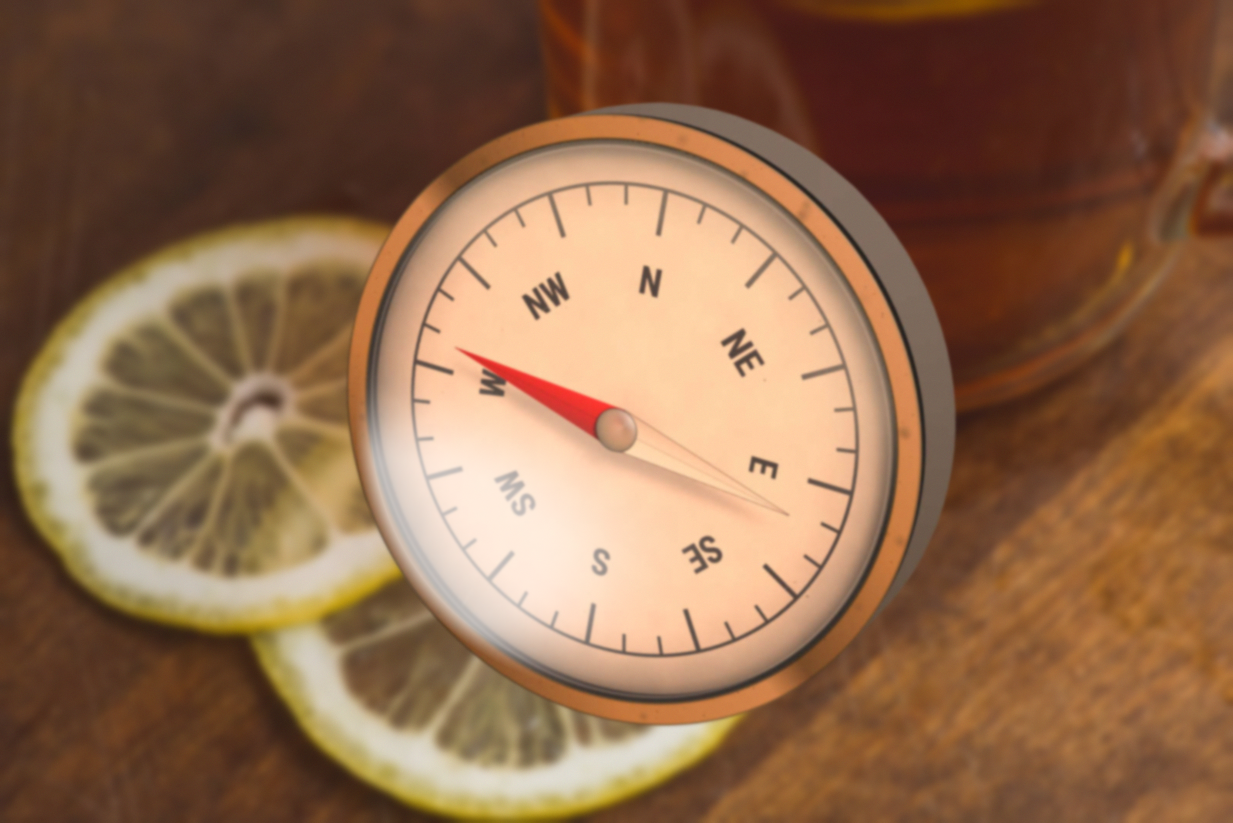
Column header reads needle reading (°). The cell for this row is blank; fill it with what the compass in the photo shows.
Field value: 280 °
